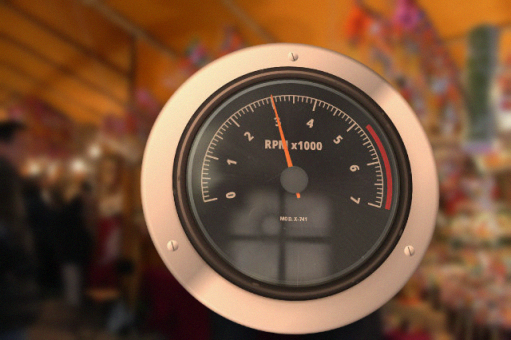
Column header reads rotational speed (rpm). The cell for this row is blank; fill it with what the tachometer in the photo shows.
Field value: 3000 rpm
